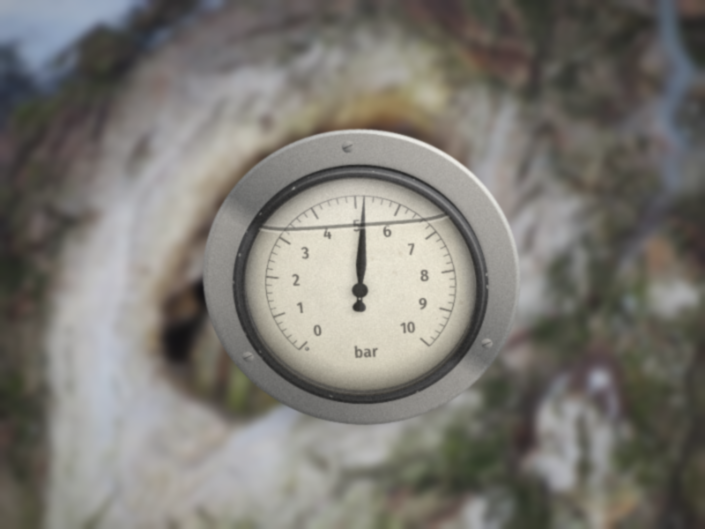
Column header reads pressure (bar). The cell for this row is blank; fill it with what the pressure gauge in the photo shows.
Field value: 5.2 bar
